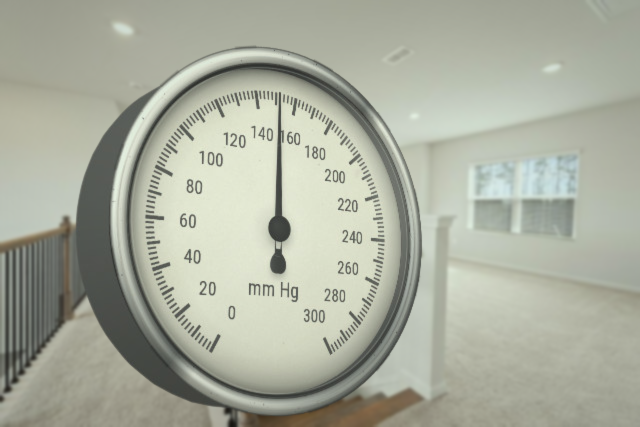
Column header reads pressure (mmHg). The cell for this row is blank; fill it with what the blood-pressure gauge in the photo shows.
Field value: 150 mmHg
